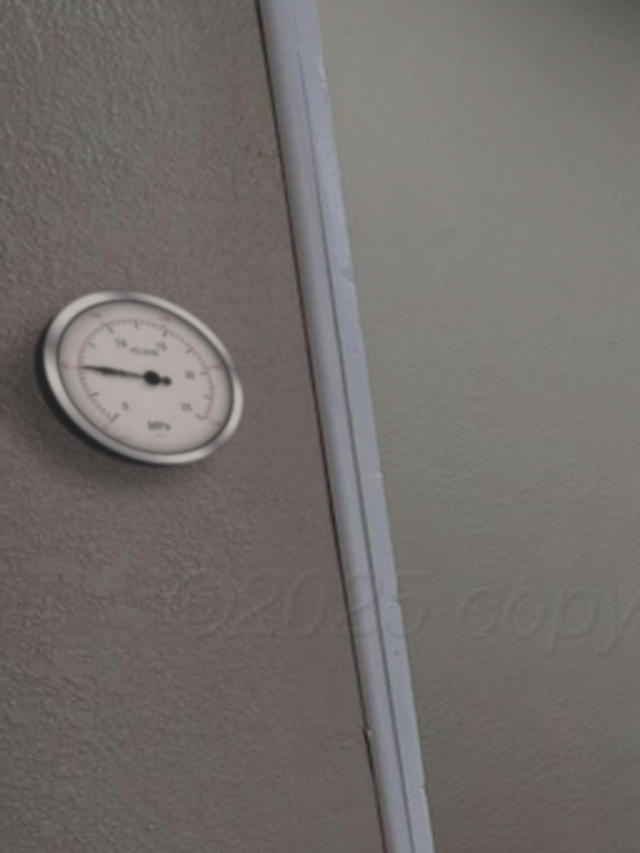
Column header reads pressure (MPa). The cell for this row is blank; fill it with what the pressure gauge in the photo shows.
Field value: 5 MPa
